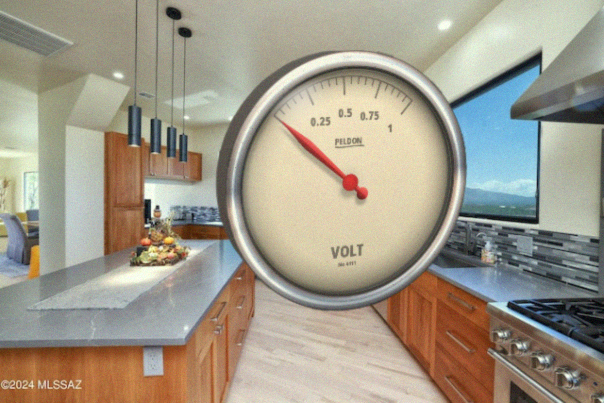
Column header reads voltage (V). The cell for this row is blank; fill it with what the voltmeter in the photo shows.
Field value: 0 V
